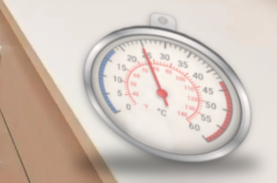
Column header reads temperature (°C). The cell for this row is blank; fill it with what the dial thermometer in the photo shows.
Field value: 25 °C
